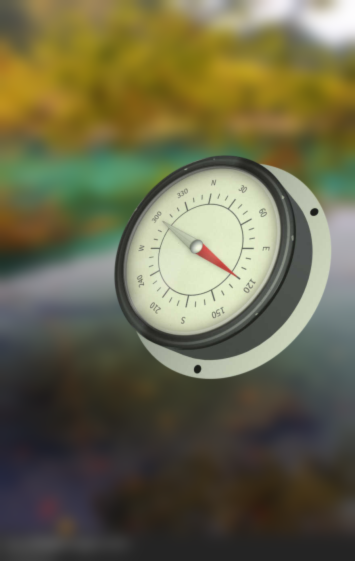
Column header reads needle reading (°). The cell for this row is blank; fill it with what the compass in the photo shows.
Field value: 120 °
